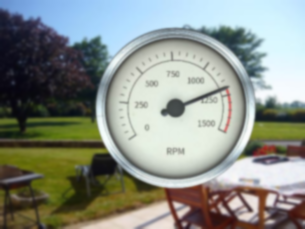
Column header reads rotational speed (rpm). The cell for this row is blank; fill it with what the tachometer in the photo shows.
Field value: 1200 rpm
